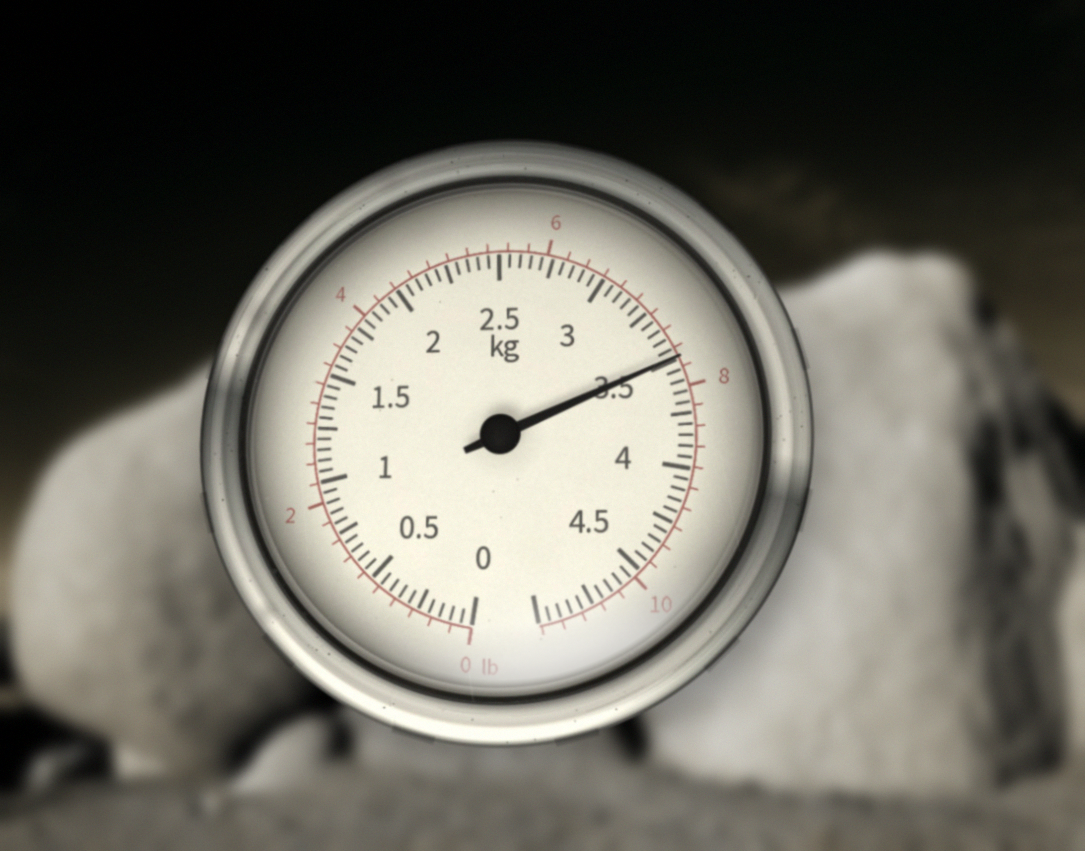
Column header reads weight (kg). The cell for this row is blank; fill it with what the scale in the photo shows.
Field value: 3.5 kg
